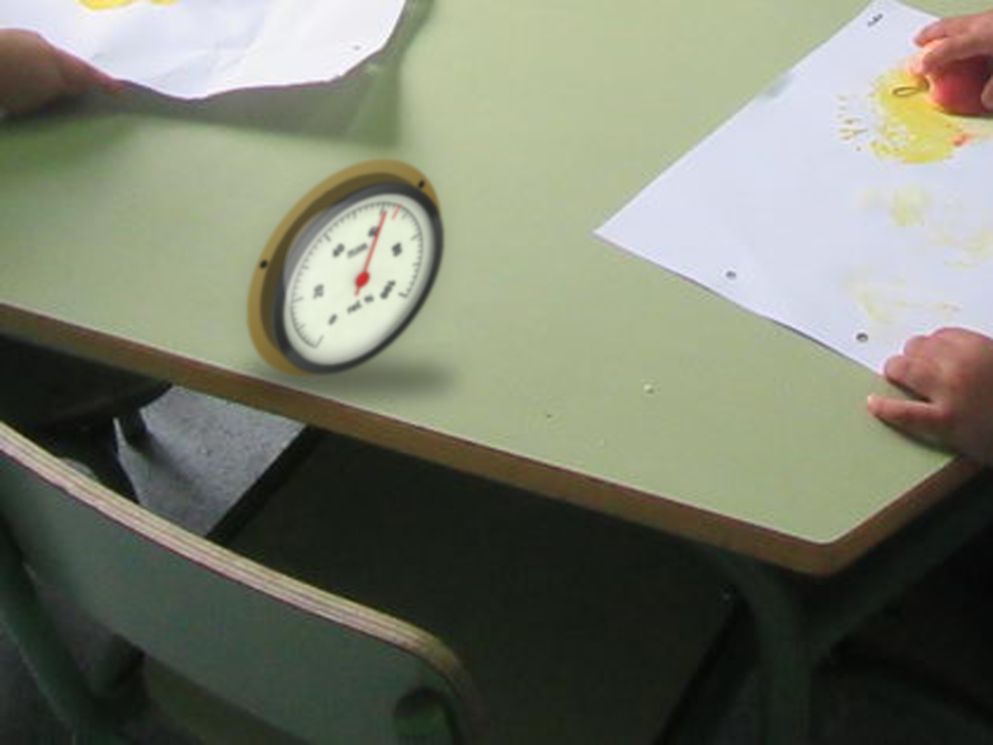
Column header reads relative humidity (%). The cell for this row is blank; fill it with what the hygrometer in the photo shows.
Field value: 60 %
